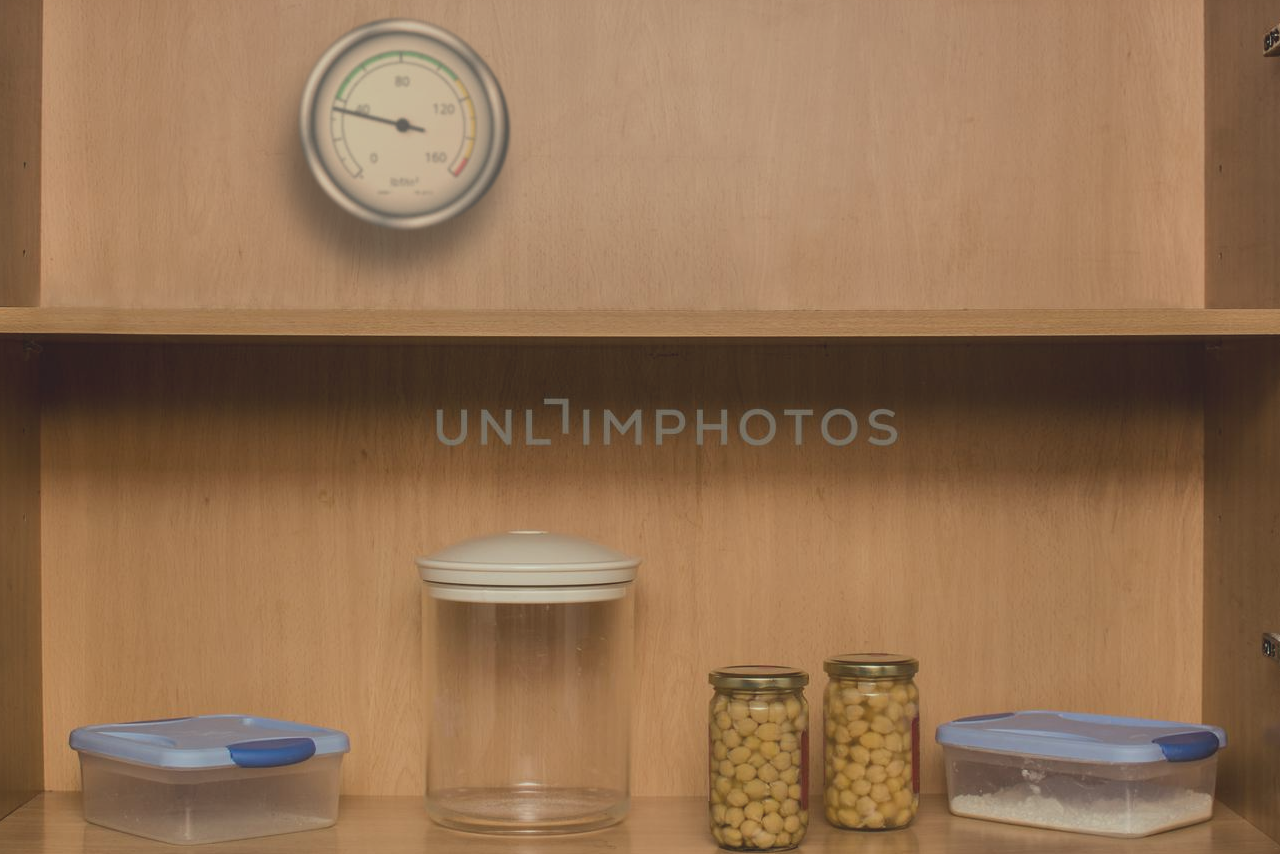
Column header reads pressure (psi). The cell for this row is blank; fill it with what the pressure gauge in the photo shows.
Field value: 35 psi
